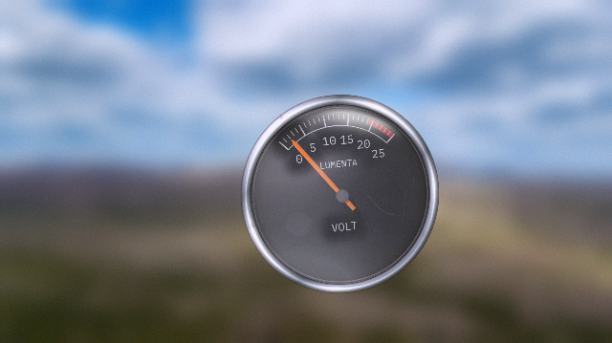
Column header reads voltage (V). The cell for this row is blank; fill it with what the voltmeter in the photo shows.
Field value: 2 V
